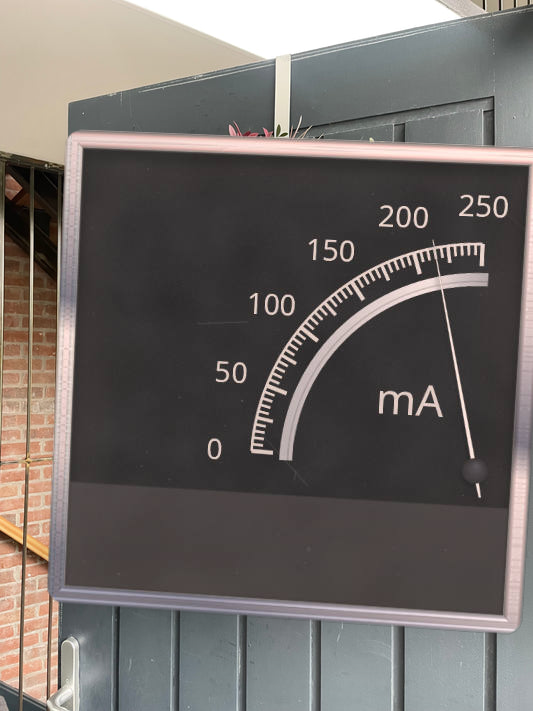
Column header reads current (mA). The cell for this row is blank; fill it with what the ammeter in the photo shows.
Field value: 215 mA
